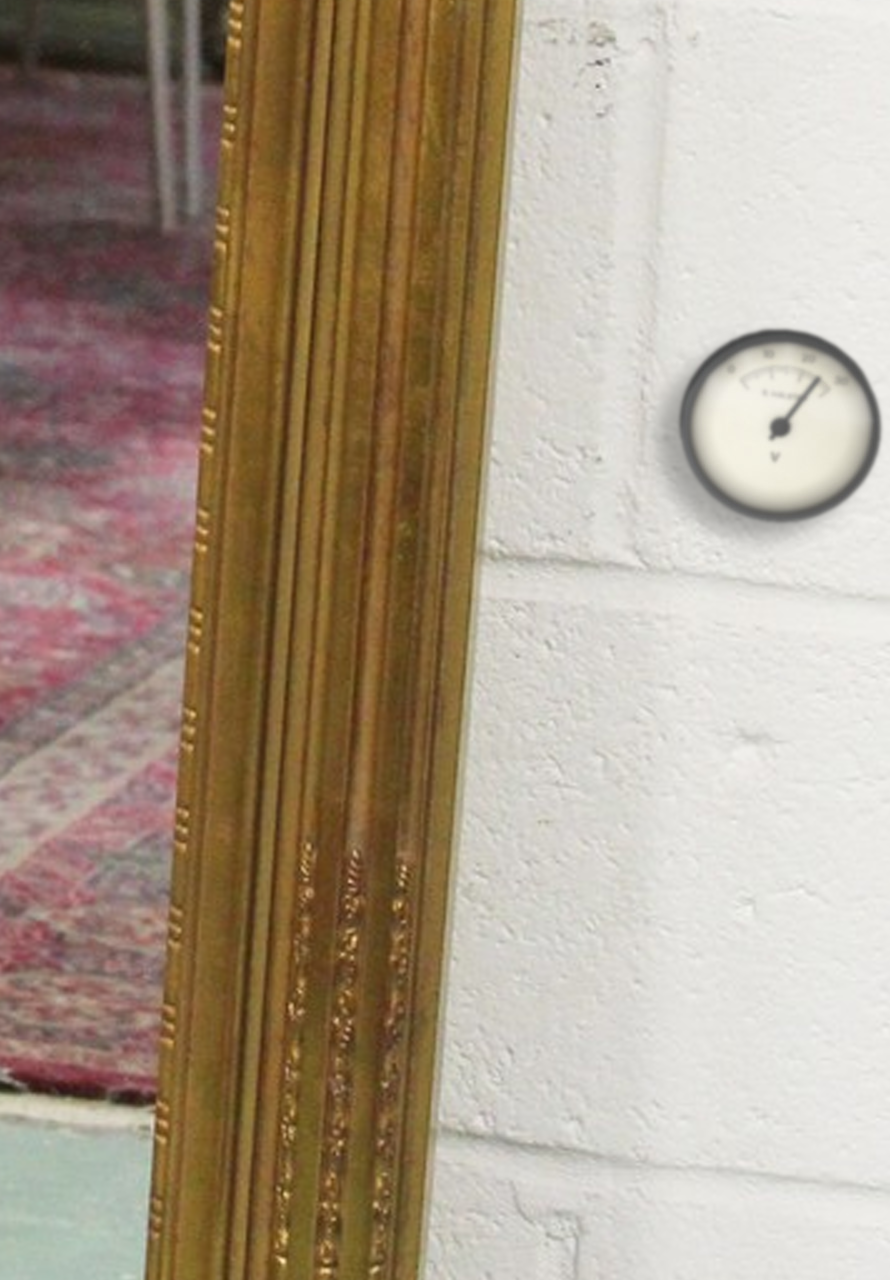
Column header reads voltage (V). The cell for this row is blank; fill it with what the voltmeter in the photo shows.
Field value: 25 V
